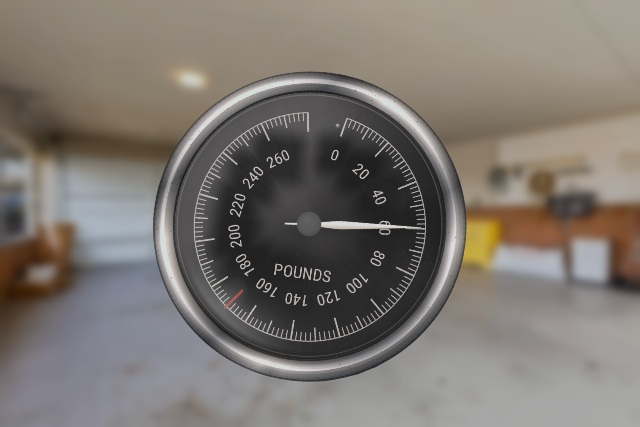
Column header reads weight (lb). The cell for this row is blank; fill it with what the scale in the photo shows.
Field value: 60 lb
